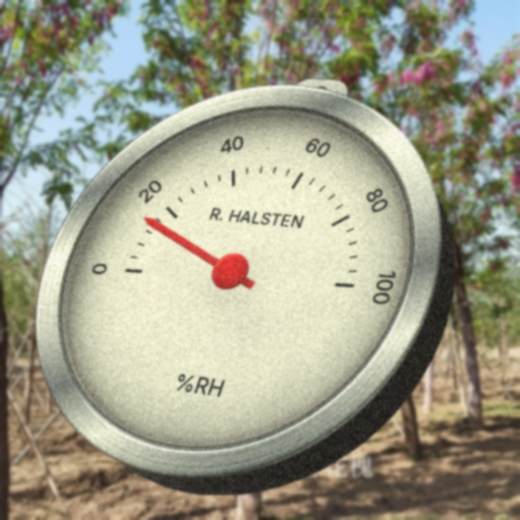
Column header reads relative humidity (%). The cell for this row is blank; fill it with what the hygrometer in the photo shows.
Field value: 14 %
